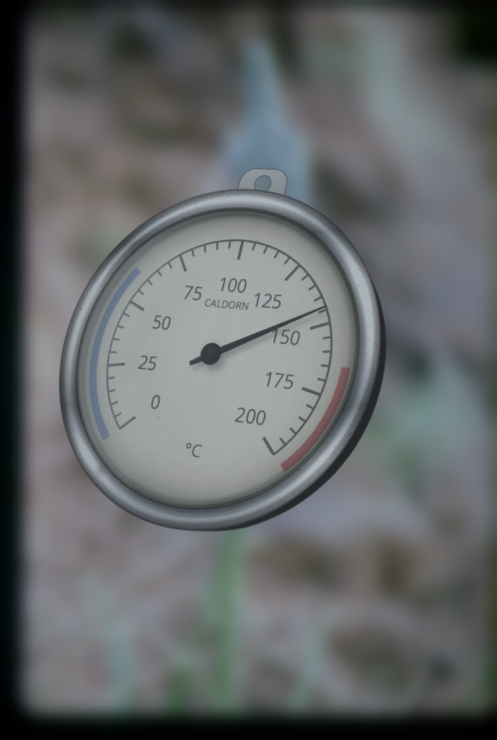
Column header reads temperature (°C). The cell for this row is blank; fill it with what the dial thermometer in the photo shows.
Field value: 145 °C
